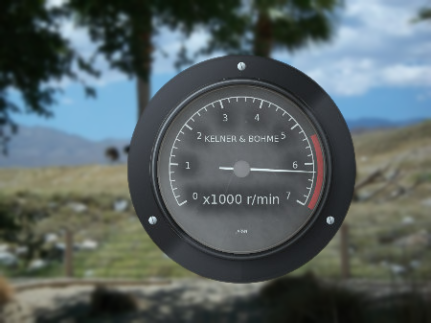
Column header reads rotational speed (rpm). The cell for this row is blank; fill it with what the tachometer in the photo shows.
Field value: 6200 rpm
